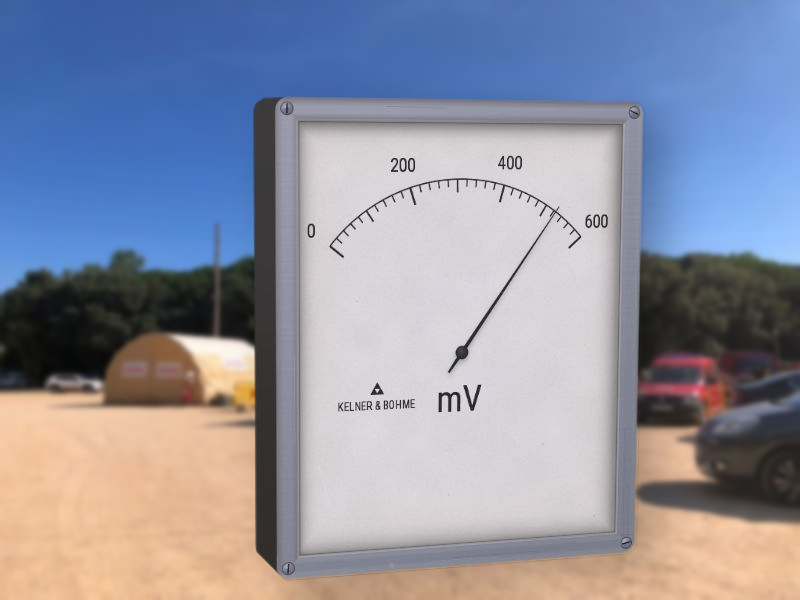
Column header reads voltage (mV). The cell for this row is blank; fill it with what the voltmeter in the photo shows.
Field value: 520 mV
